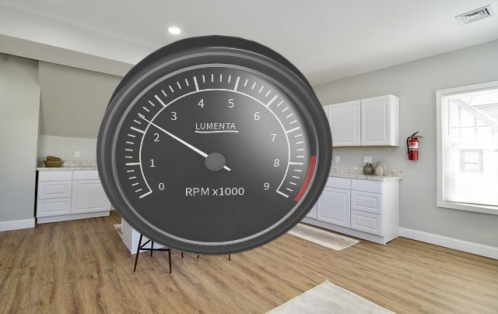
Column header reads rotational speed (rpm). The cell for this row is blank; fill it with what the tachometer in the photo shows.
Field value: 2400 rpm
